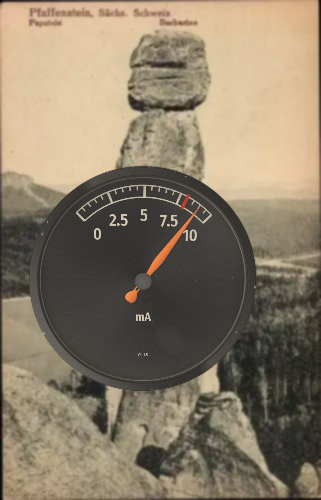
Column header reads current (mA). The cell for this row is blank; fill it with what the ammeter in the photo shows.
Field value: 9 mA
